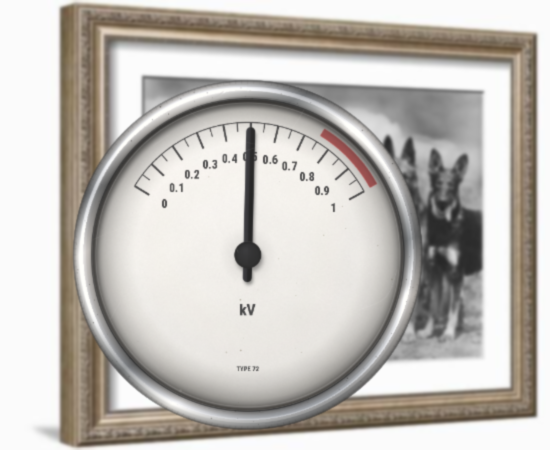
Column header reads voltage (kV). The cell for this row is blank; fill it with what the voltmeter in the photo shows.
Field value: 0.5 kV
